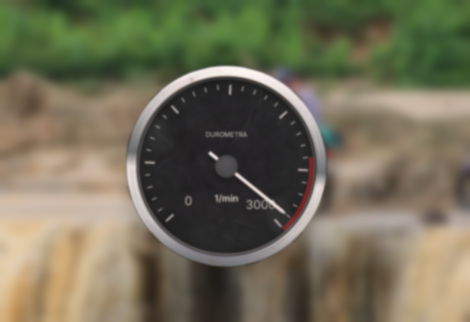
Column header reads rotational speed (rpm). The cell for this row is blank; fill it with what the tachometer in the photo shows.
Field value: 2900 rpm
